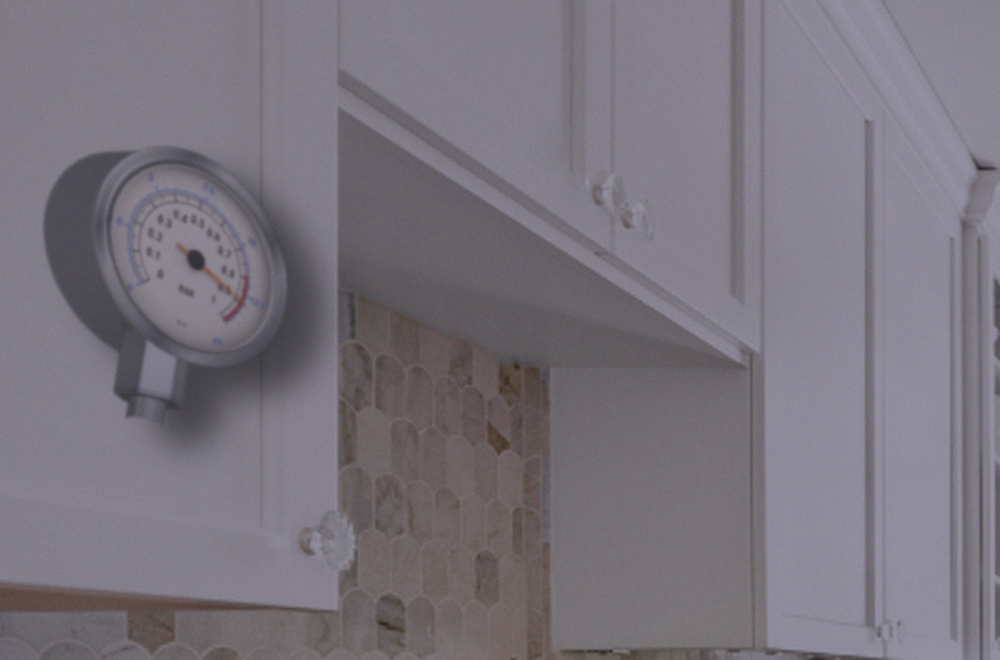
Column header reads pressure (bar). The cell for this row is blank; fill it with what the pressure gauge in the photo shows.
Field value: 0.9 bar
